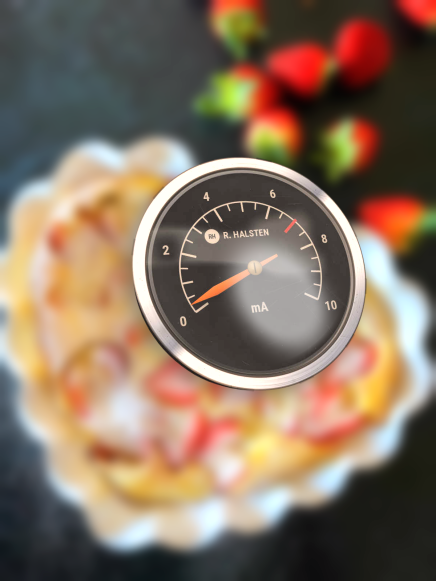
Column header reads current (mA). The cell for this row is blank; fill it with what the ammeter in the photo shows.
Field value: 0.25 mA
